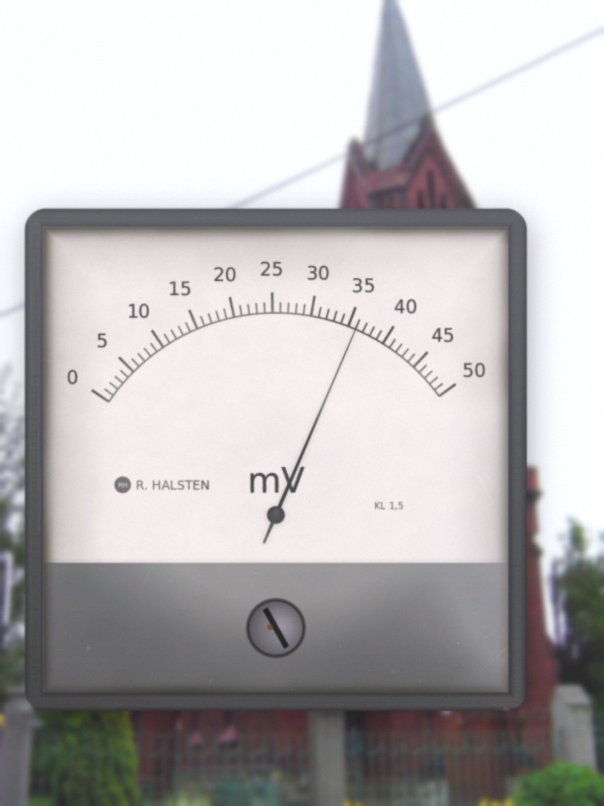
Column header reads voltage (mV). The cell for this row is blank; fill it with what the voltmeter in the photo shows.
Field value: 36 mV
